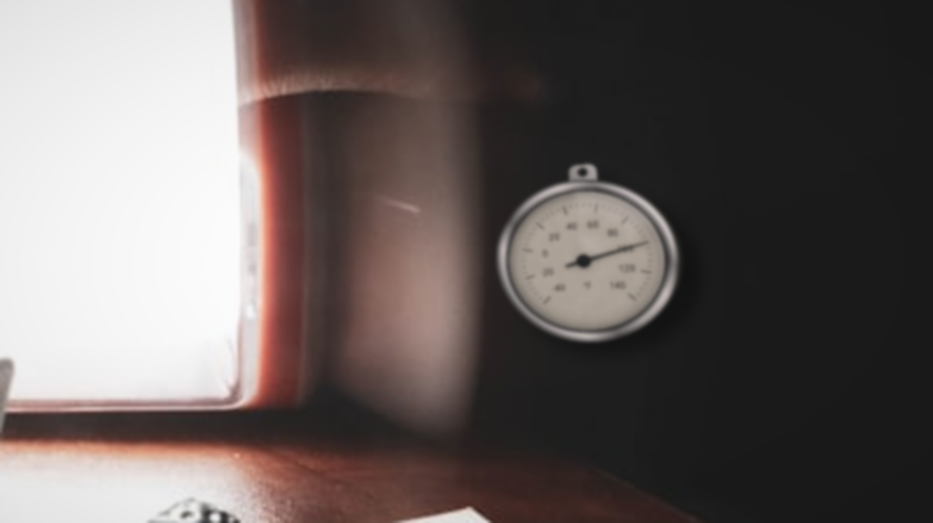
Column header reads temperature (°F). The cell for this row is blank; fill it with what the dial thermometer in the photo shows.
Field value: 100 °F
